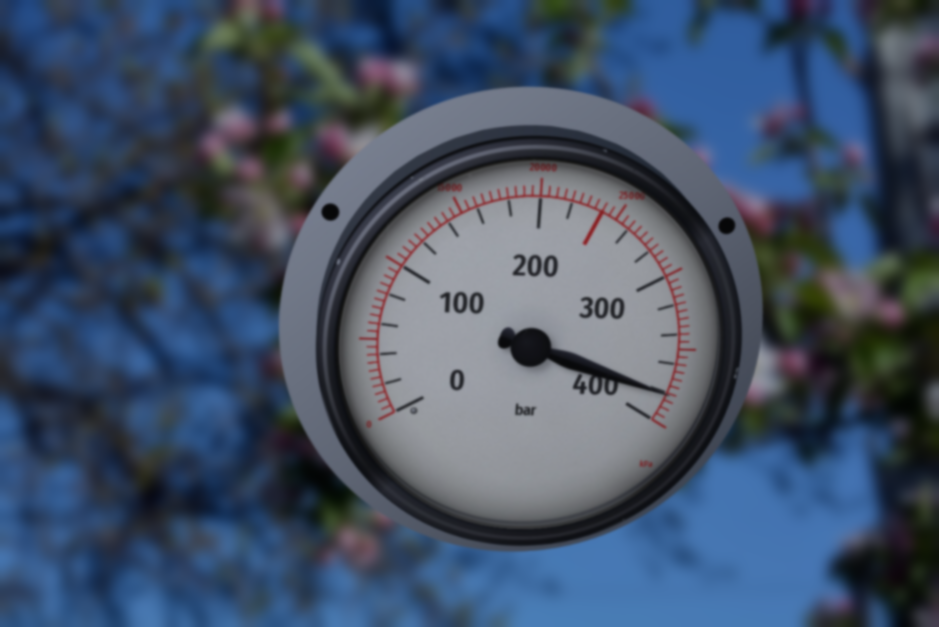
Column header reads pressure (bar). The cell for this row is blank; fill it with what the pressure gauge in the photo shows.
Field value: 380 bar
